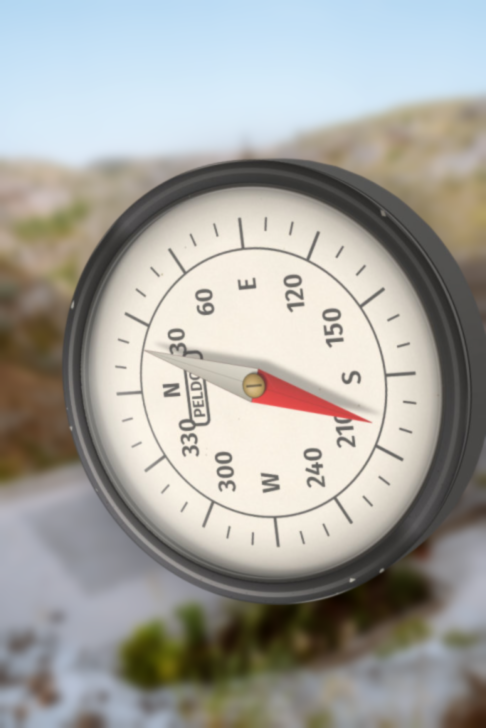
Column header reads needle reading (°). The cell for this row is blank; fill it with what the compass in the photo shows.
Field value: 200 °
